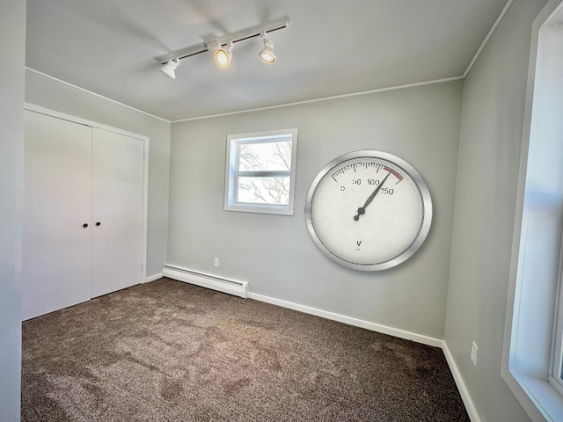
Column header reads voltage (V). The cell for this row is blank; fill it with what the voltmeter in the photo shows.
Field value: 125 V
